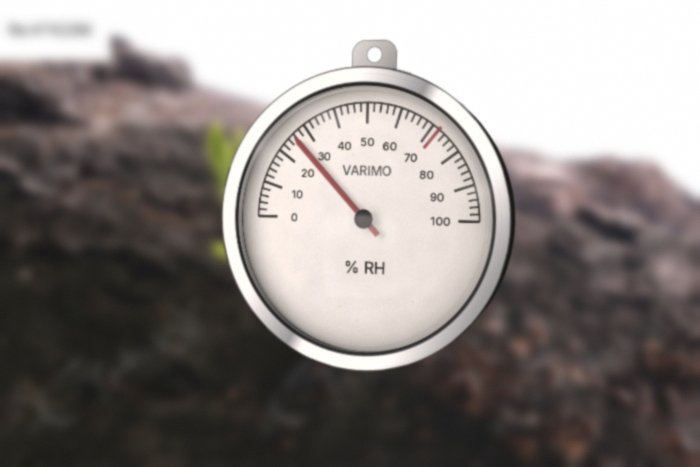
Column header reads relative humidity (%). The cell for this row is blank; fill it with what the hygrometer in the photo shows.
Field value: 26 %
